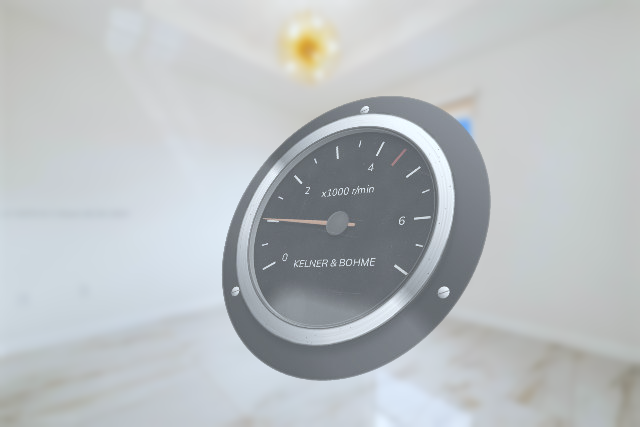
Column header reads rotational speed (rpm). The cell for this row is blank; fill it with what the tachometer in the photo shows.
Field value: 1000 rpm
